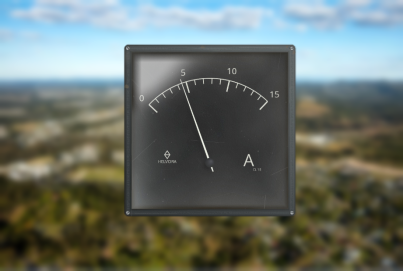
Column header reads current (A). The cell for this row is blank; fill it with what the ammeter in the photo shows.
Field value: 4.5 A
